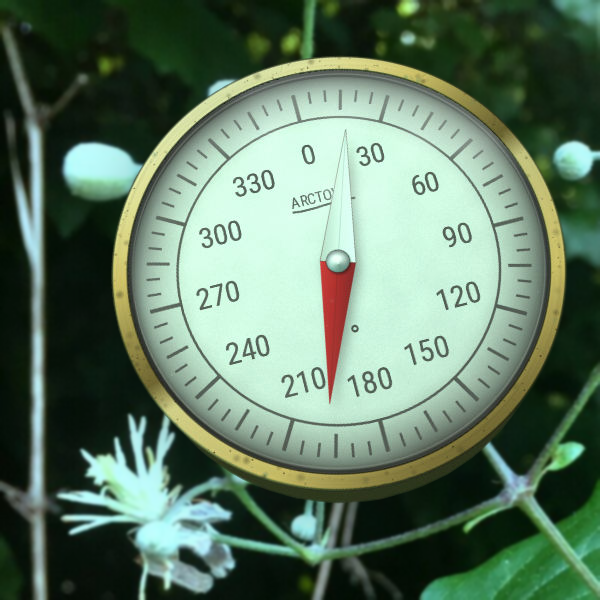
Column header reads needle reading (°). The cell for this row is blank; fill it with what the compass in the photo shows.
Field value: 197.5 °
